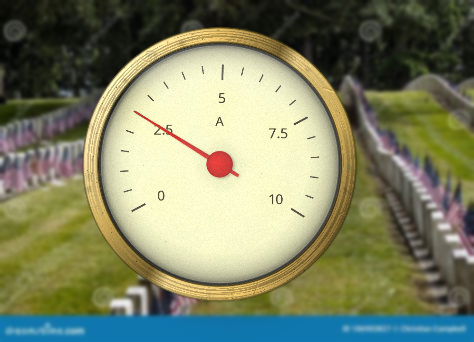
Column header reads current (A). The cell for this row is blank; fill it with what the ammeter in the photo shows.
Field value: 2.5 A
